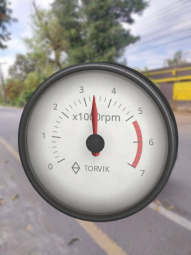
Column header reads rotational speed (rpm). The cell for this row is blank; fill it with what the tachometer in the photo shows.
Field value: 3400 rpm
